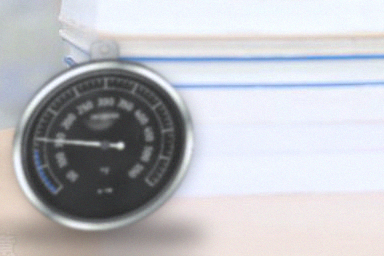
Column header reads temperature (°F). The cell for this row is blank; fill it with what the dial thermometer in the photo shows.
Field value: 150 °F
